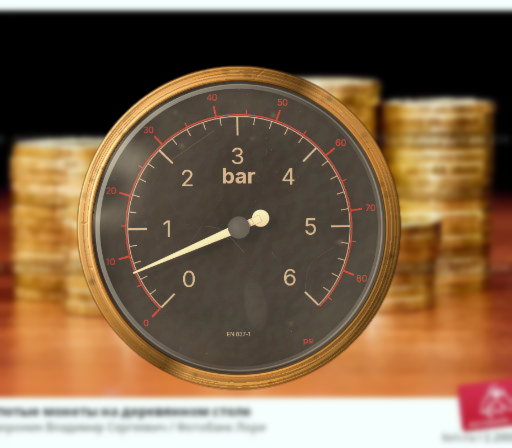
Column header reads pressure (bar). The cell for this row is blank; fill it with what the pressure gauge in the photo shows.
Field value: 0.5 bar
